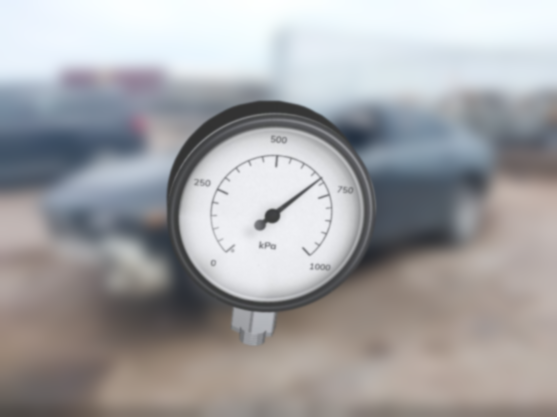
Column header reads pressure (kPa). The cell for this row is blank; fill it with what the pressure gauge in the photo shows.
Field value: 675 kPa
